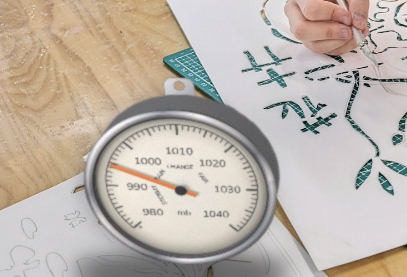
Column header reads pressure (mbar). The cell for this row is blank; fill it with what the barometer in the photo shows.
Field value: 995 mbar
